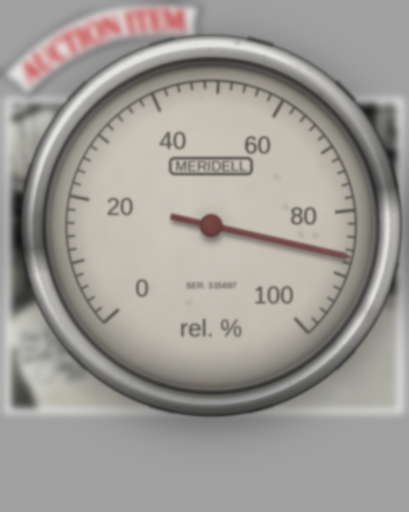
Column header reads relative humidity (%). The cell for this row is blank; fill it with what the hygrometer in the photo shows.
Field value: 87 %
